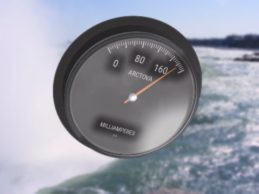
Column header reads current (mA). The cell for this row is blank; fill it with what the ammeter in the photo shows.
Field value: 180 mA
